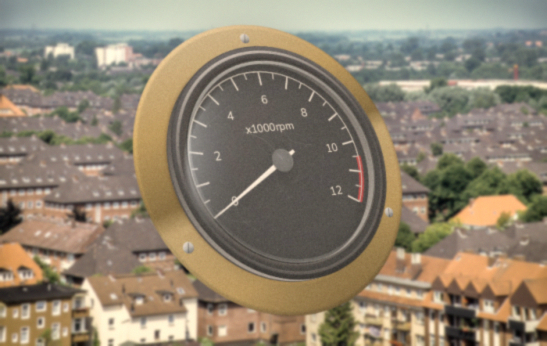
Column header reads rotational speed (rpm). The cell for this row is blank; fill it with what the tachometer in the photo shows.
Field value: 0 rpm
